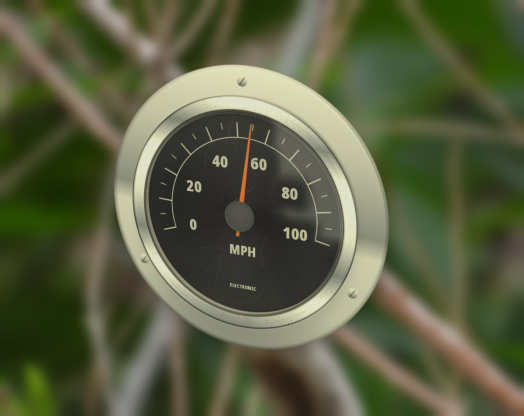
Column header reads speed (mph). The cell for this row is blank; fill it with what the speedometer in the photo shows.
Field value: 55 mph
